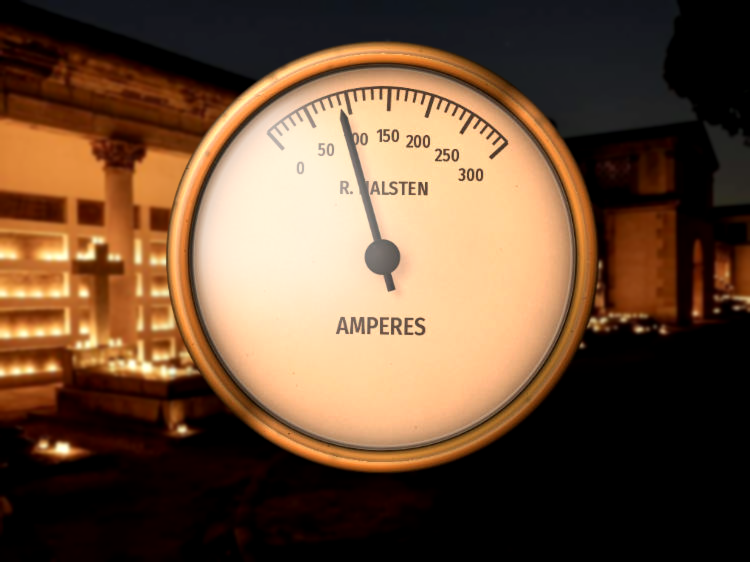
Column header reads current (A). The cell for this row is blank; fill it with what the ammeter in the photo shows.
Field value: 90 A
